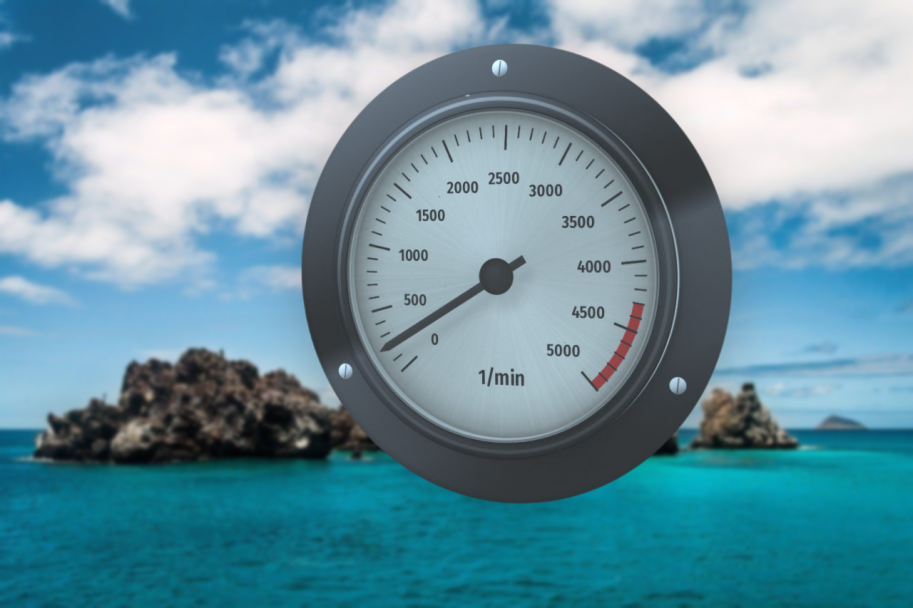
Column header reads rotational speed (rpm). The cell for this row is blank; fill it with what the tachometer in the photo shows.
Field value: 200 rpm
